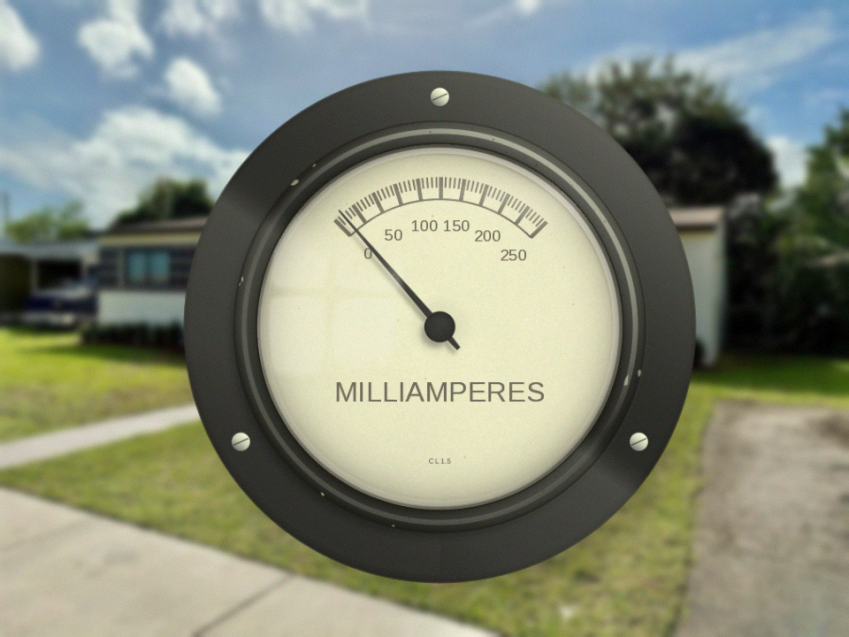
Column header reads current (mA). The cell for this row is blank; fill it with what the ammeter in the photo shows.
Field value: 10 mA
